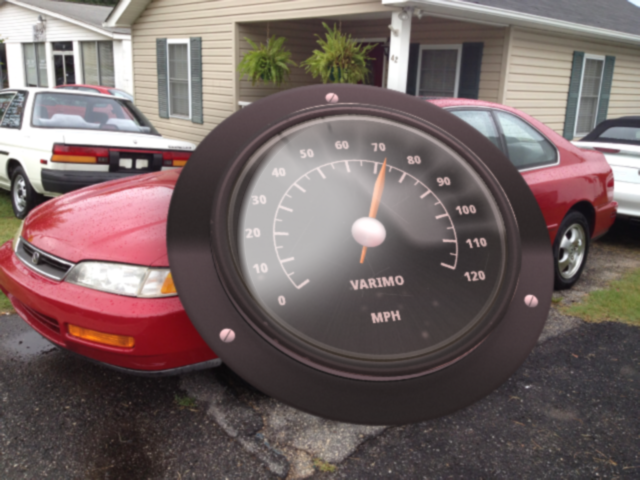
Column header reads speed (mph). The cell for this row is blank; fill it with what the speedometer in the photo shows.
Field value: 72.5 mph
